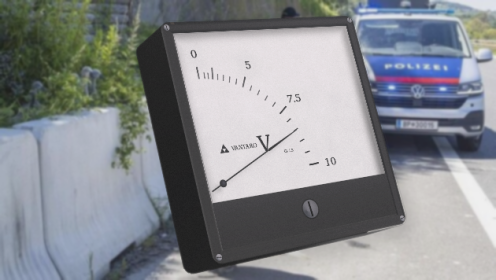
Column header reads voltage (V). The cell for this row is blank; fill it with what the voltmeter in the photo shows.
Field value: 8.5 V
